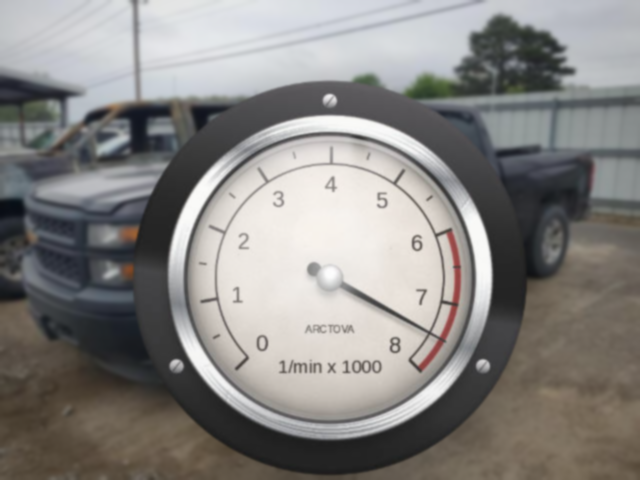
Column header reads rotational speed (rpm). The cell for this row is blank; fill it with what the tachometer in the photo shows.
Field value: 7500 rpm
